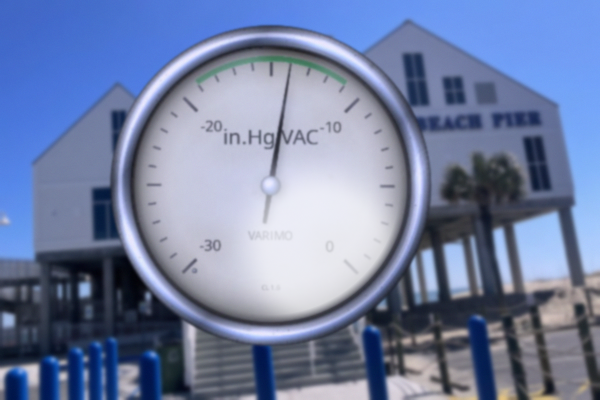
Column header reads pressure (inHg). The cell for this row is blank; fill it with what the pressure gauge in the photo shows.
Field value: -14 inHg
